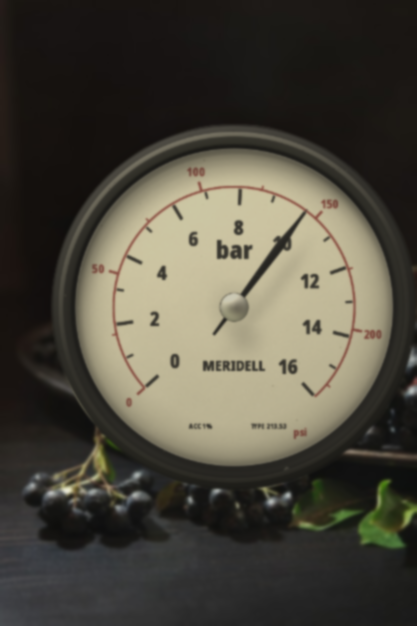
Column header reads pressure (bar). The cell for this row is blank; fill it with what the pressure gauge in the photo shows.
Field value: 10 bar
